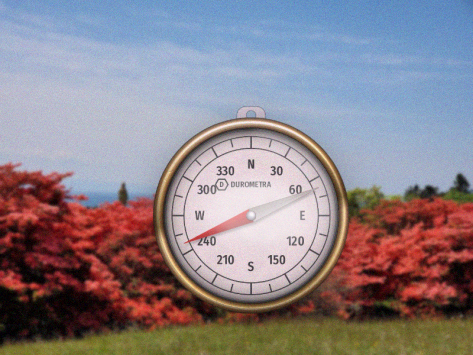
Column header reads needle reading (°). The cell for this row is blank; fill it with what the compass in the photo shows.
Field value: 247.5 °
